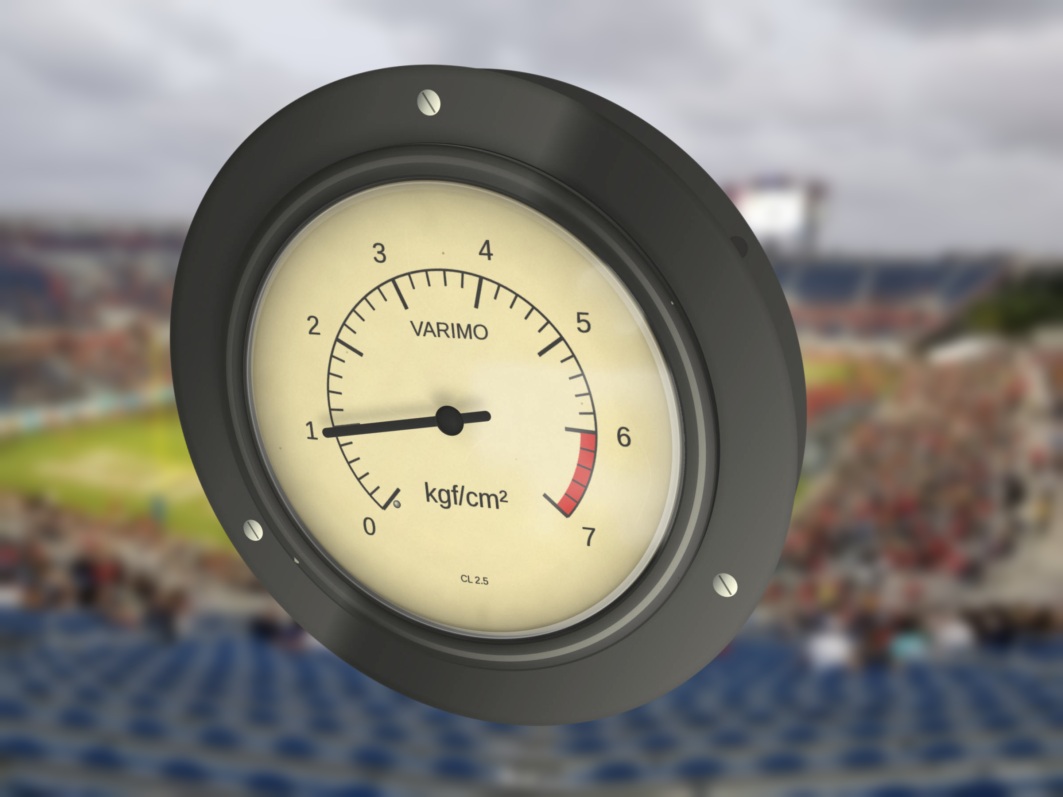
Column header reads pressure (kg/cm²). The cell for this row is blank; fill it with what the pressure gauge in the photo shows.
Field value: 1 kg/cm²
